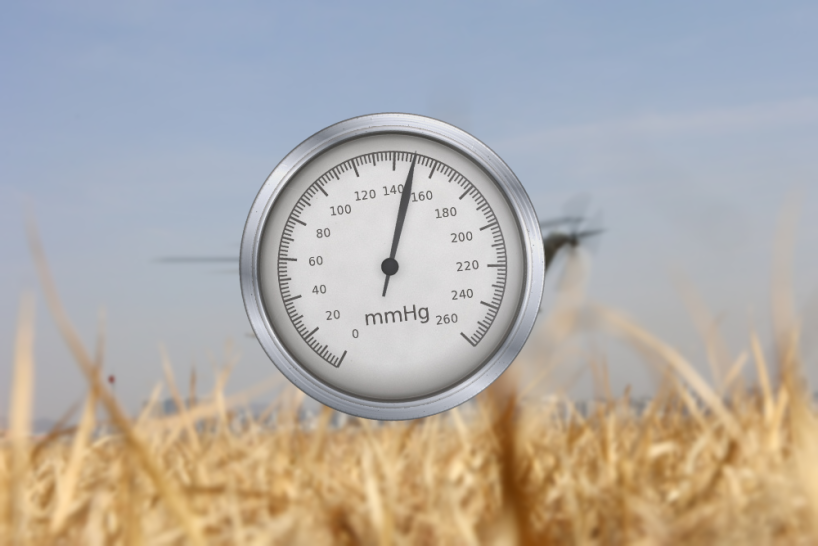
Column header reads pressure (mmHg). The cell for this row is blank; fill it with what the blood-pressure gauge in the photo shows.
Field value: 150 mmHg
